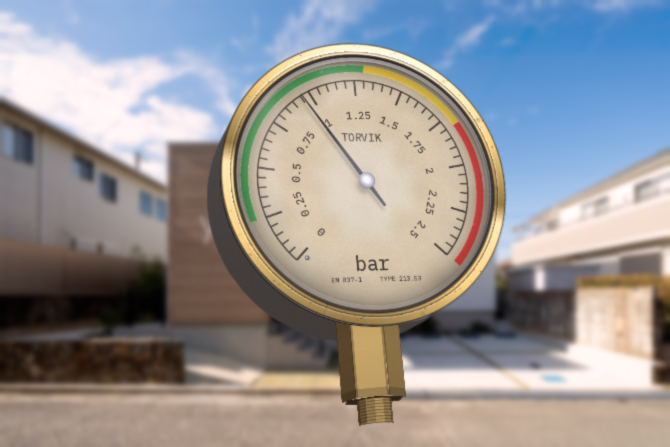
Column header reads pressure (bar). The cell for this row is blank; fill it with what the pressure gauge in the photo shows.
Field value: 0.95 bar
